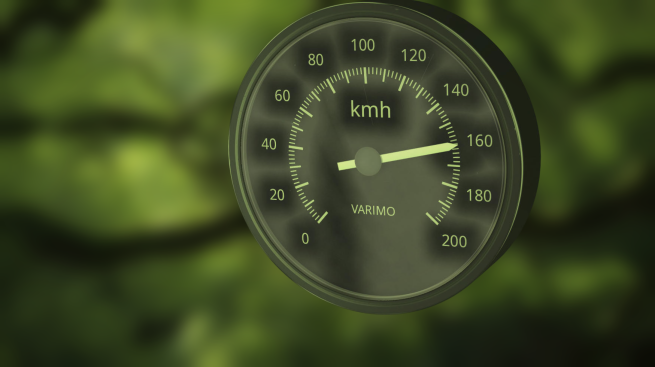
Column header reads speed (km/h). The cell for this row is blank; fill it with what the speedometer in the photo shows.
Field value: 160 km/h
